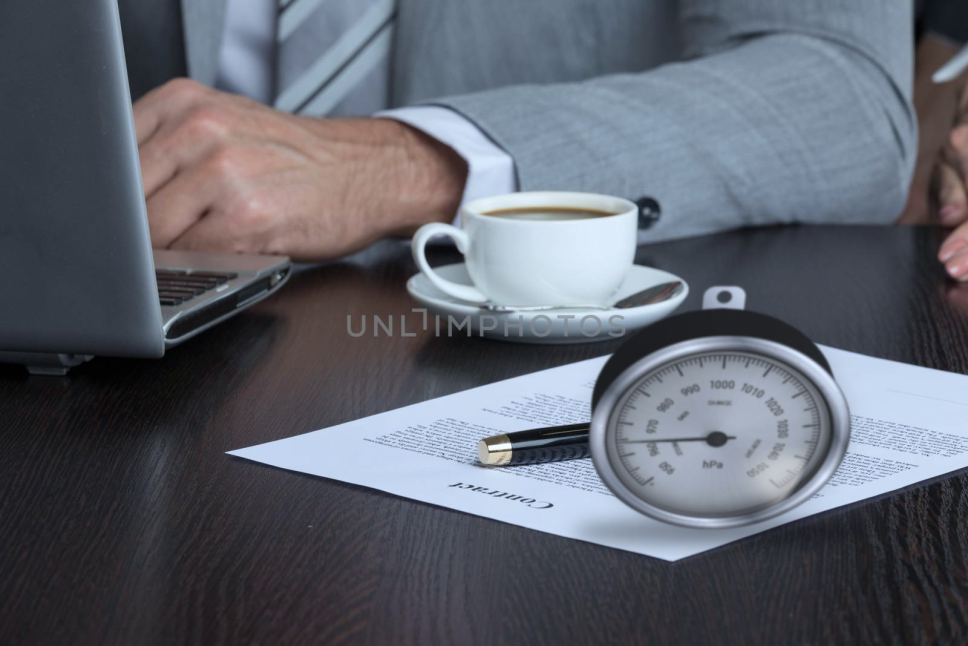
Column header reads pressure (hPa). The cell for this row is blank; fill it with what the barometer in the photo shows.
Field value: 965 hPa
